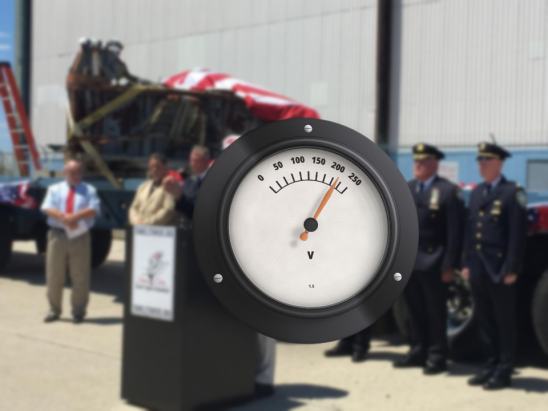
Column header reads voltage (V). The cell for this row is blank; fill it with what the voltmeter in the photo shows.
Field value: 212.5 V
